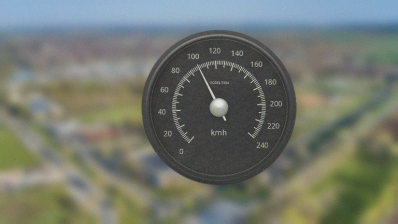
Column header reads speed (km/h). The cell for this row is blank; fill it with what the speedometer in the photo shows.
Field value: 100 km/h
